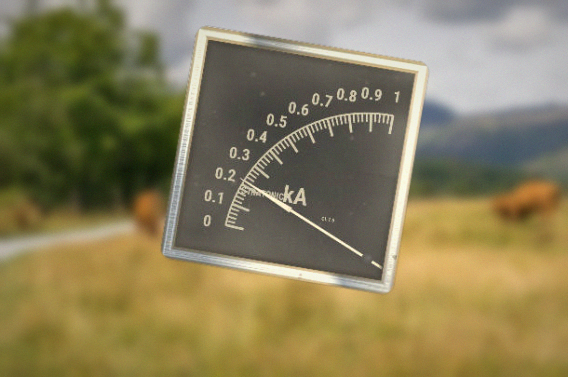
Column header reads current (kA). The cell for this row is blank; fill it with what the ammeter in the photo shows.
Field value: 0.22 kA
